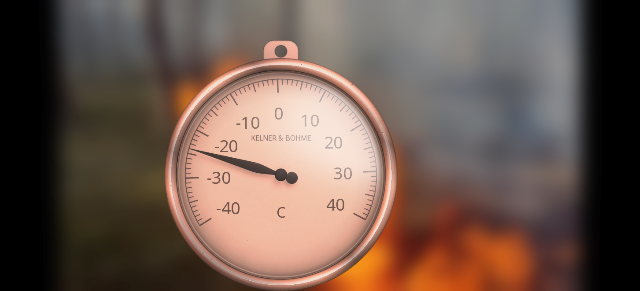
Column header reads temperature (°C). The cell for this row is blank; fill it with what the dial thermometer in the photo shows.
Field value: -24 °C
